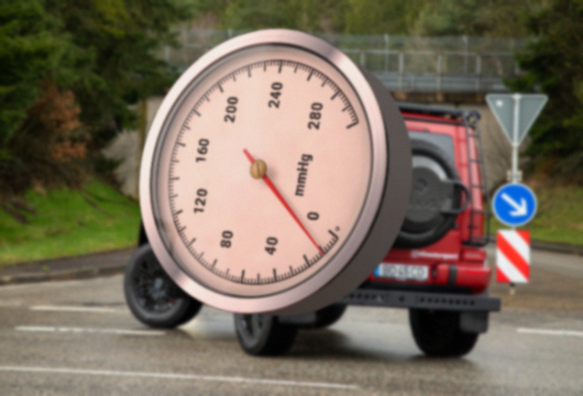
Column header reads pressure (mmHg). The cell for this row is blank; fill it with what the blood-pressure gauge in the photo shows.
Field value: 10 mmHg
